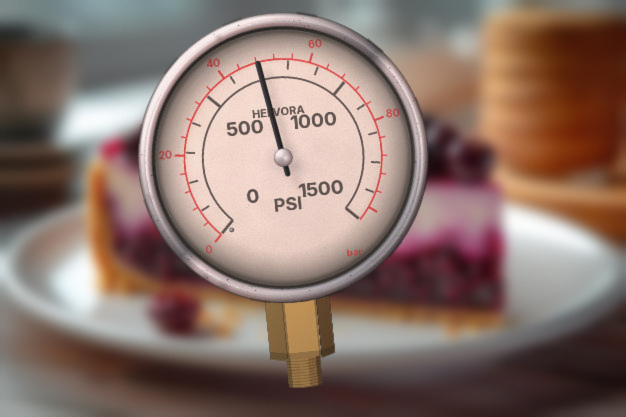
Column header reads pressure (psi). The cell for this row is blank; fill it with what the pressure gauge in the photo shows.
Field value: 700 psi
